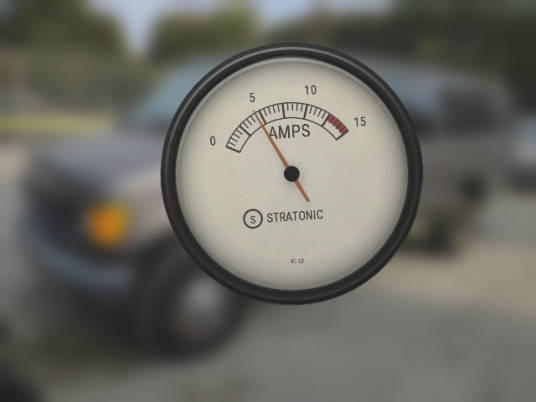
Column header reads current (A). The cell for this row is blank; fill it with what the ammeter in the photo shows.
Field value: 4.5 A
